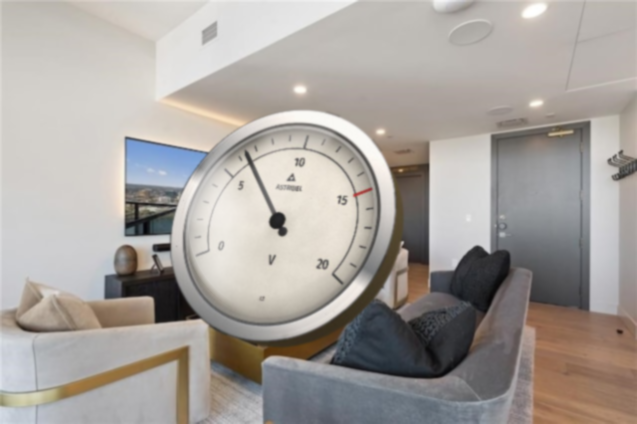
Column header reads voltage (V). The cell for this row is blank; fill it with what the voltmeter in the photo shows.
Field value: 6.5 V
